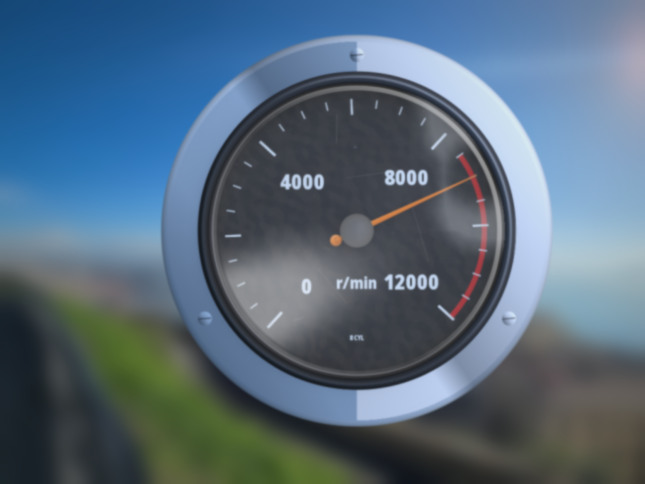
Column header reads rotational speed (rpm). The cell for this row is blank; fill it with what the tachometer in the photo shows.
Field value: 9000 rpm
